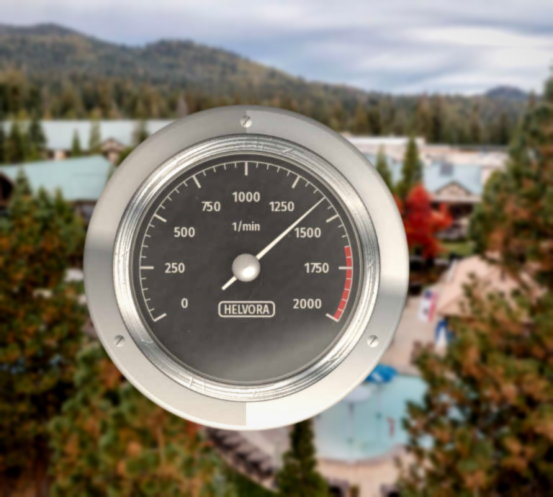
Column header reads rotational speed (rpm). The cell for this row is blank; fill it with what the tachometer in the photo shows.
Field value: 1400 rpm
